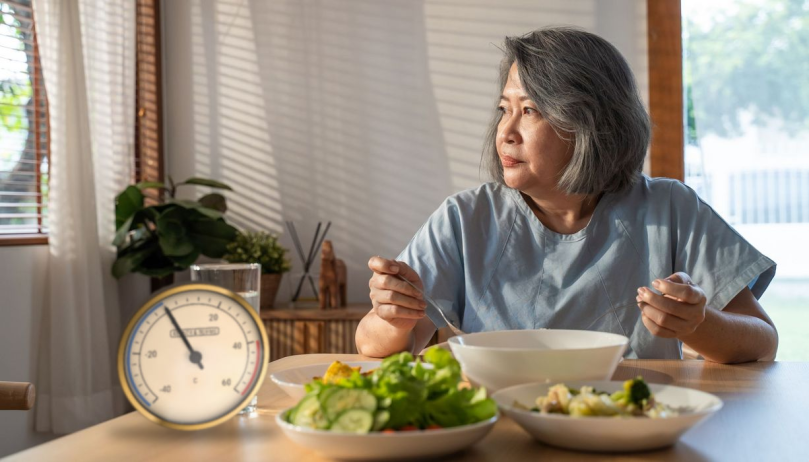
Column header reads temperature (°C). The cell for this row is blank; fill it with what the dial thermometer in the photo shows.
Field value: 0 °C
